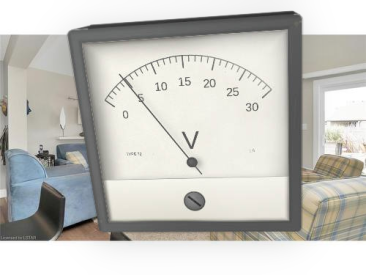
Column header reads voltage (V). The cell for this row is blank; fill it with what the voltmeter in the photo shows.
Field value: 5 V
